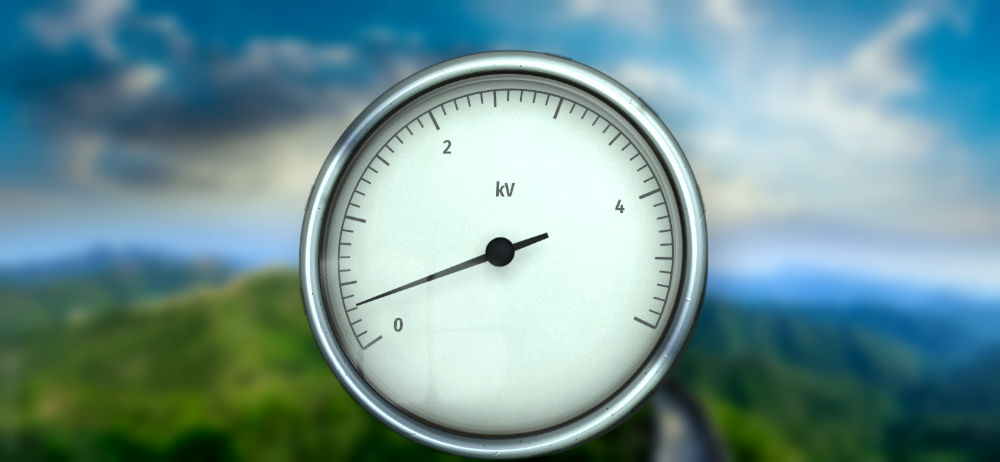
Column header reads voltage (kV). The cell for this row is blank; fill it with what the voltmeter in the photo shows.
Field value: 0.3 kV
